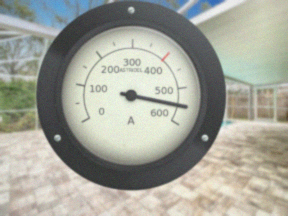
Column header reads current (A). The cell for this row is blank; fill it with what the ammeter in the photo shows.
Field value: 550 A
